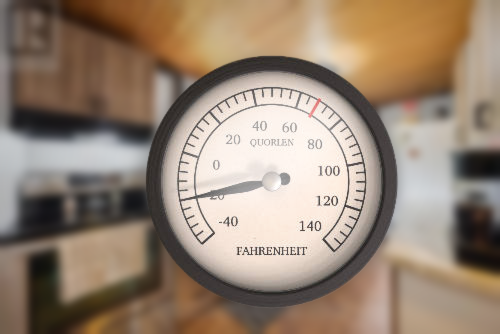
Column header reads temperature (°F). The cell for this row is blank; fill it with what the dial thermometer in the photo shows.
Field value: -20 °F
